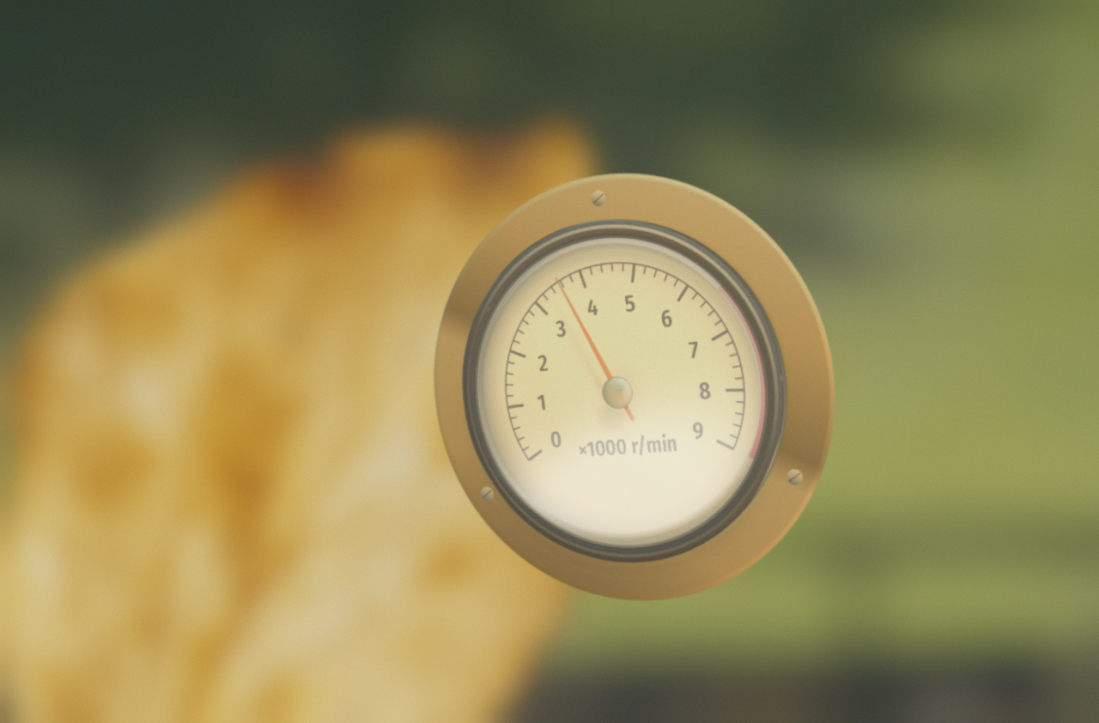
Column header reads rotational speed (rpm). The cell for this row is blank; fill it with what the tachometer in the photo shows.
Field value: 3600 rpm
